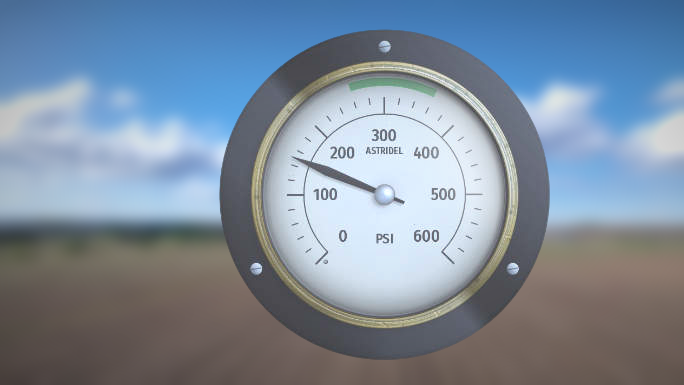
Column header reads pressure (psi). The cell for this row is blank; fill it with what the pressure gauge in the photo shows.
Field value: 150 psi
